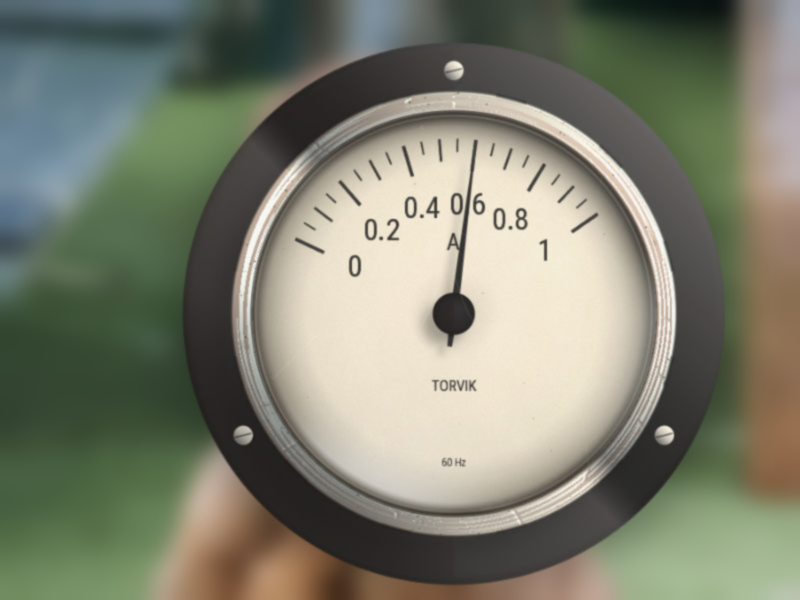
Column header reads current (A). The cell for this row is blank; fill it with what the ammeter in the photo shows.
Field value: 0.6 A
